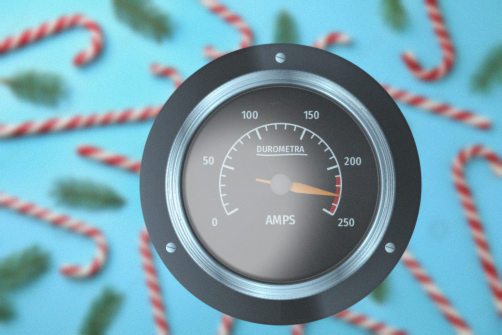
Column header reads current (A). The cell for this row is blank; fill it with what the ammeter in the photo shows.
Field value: 230 A
